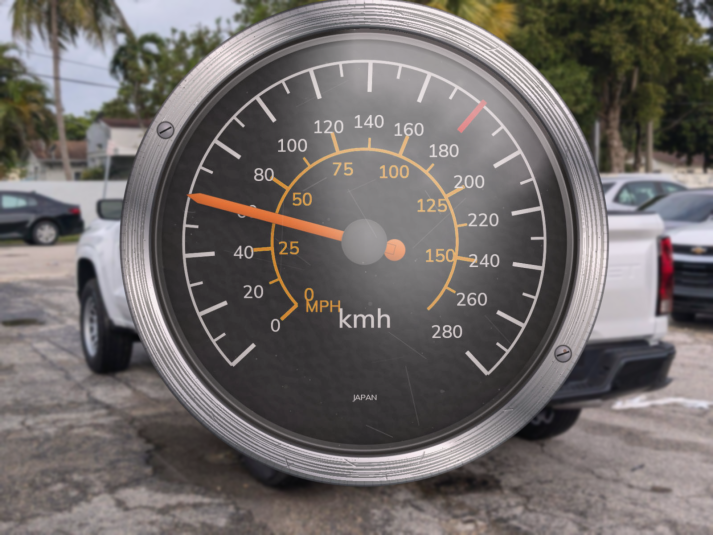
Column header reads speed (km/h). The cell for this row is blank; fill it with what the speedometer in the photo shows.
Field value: 60 km/h
